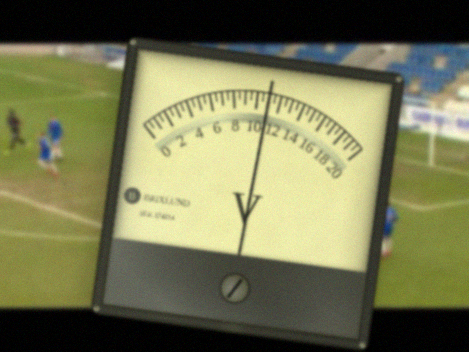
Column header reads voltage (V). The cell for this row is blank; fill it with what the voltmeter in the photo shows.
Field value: 11 V
